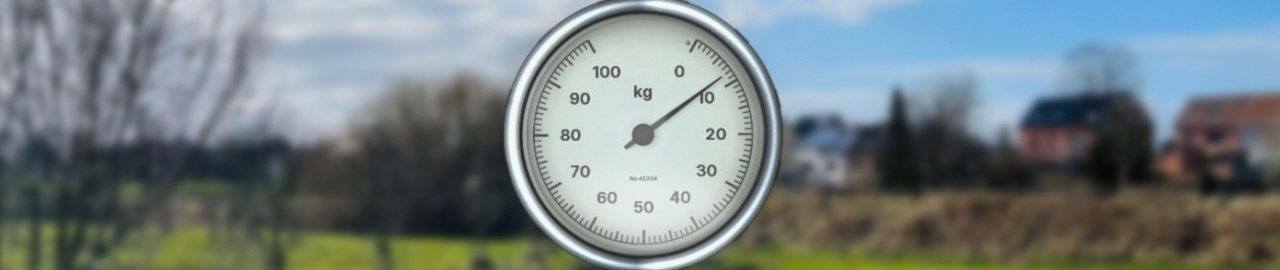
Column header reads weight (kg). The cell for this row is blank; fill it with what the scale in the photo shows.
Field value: 8 kg
